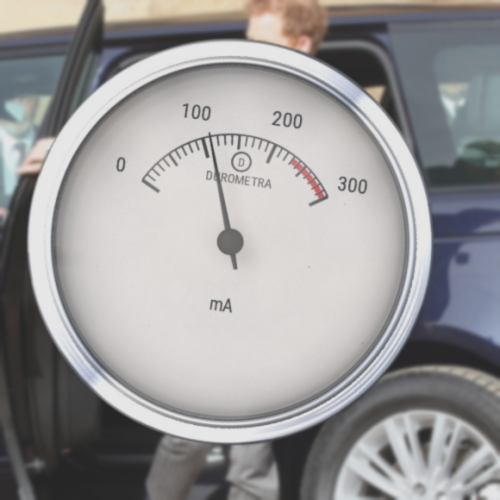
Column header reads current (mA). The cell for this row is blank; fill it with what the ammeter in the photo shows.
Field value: 110 mA
